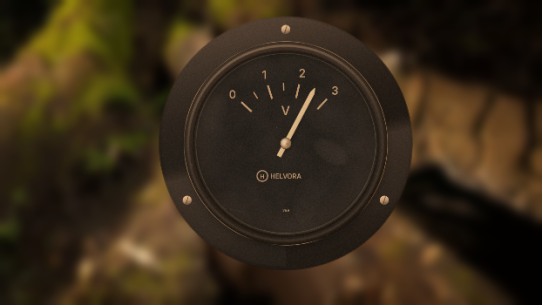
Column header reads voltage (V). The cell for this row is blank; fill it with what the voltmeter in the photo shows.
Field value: 2.5 V
